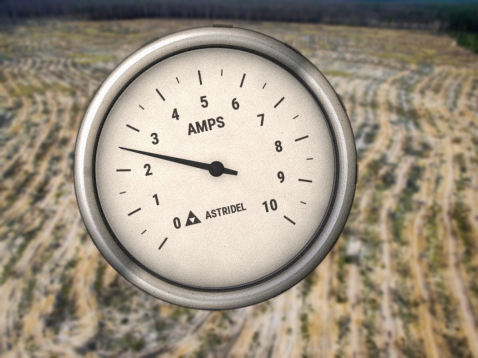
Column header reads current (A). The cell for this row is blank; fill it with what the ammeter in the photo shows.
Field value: 2.5 A
